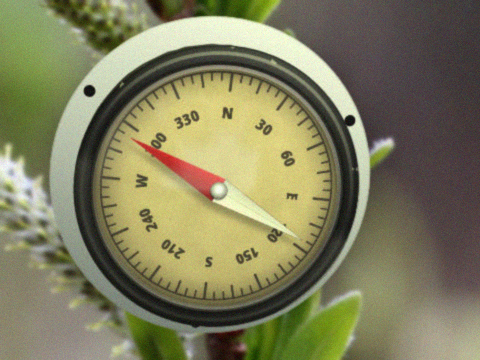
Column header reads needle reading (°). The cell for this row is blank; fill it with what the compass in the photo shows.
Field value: 295 °
